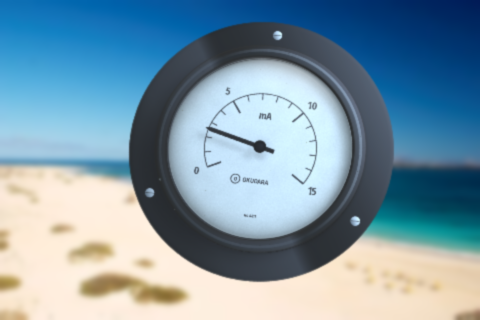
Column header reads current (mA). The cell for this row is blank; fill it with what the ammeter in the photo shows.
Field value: 2.5 mA
